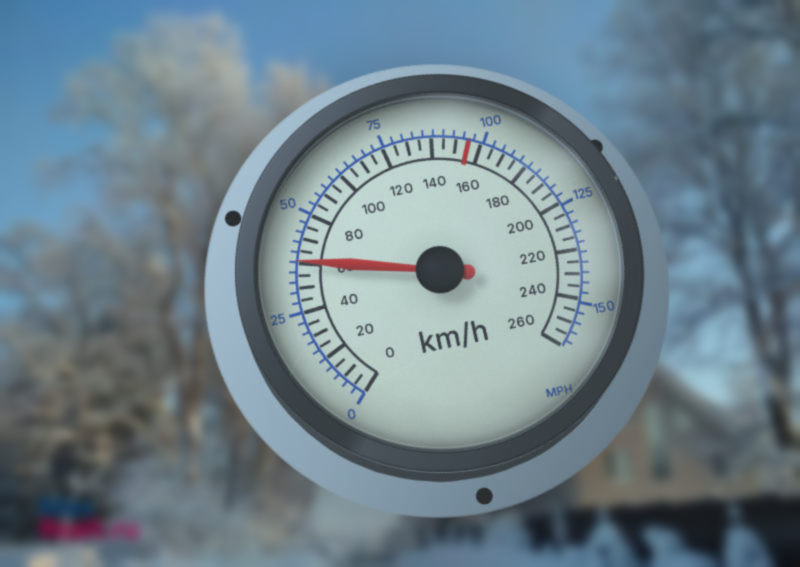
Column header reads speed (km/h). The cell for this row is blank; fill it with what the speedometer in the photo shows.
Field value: 60 km/h
